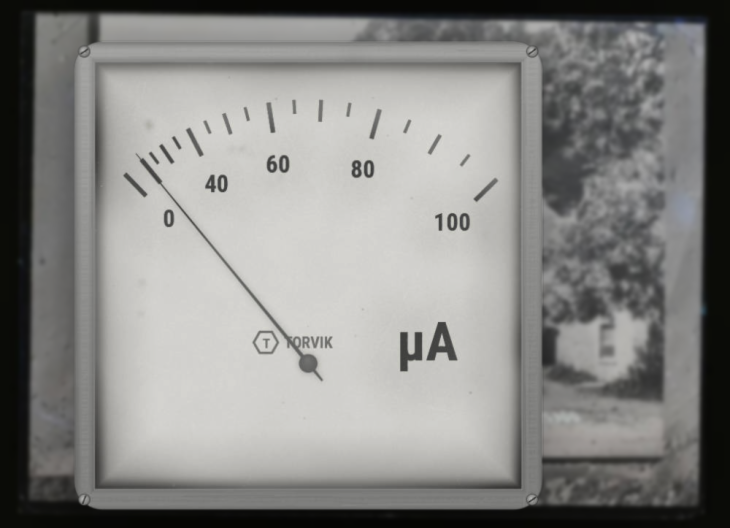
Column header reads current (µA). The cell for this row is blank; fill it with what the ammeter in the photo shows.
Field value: 20 µA
